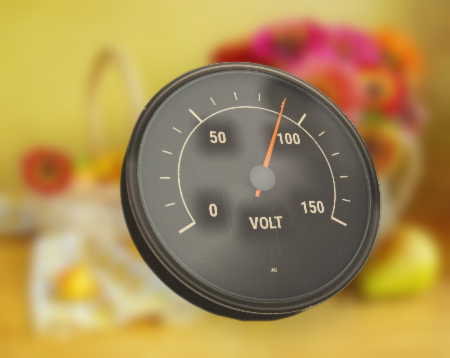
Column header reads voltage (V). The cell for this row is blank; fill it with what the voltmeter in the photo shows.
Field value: 90 V
